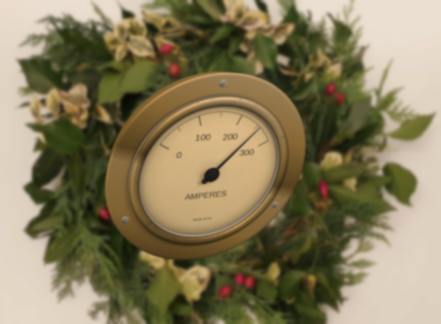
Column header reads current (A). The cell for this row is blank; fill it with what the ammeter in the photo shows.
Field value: 250 A
